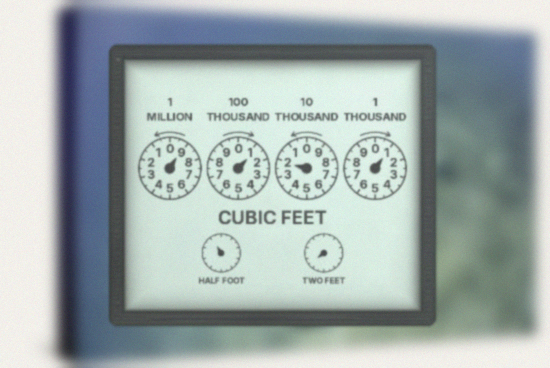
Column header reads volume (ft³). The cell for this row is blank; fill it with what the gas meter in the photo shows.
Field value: 912100 ft³
